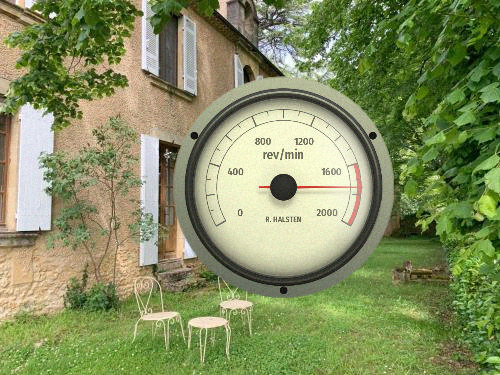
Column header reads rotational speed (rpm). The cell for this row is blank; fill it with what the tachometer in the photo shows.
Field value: 1750 rpm
